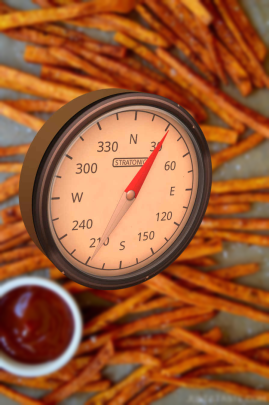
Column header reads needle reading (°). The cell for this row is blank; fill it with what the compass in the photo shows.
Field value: 30 °
